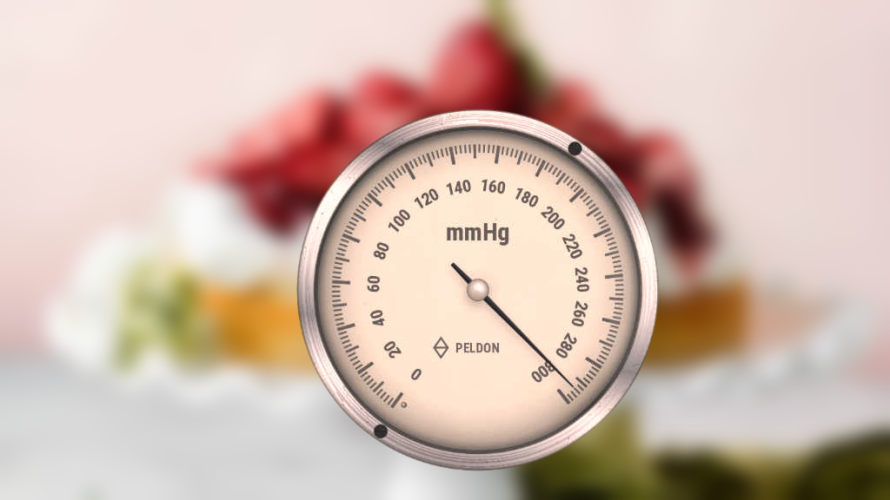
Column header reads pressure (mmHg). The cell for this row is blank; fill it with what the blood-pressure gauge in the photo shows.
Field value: 294 mmHg
